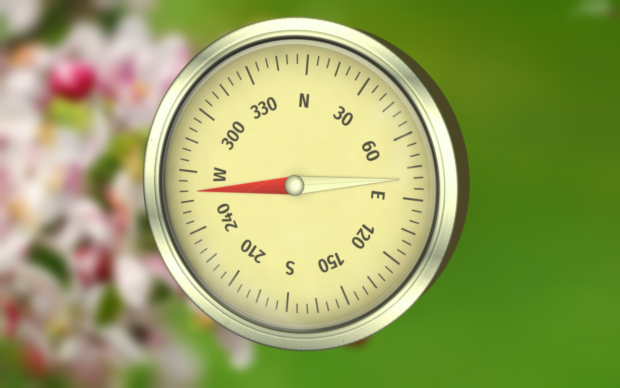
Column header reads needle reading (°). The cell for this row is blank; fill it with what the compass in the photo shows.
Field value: 260 °
